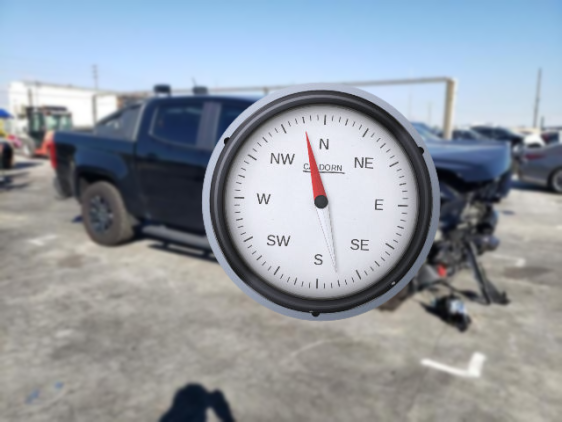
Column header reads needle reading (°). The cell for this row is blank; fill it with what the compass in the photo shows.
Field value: 345 °
